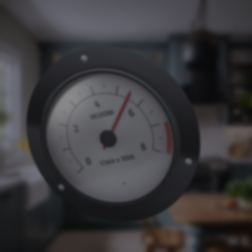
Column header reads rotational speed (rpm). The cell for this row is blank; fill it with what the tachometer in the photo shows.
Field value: 5500 rpm
